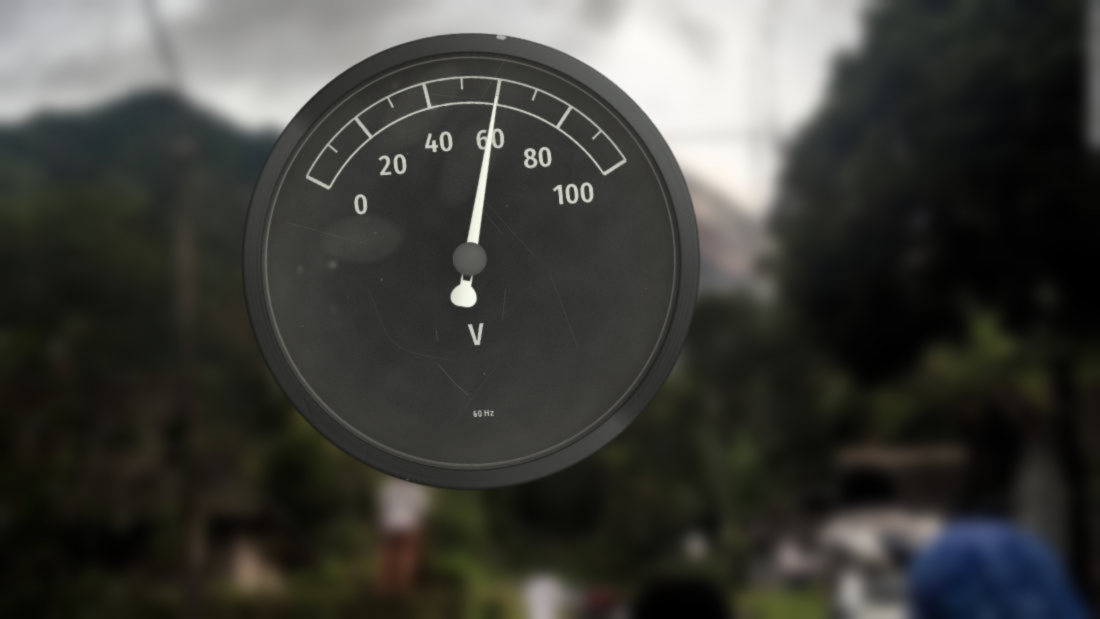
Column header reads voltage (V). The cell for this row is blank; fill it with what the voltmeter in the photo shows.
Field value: 60 V
